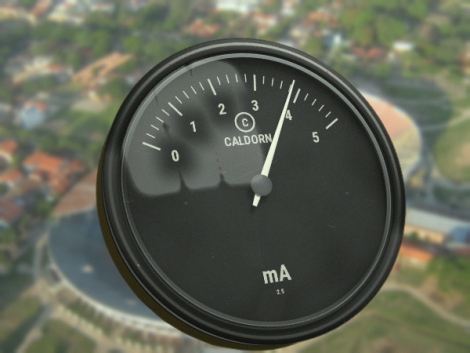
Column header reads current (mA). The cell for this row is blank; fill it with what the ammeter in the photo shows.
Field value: 3.8 mA
